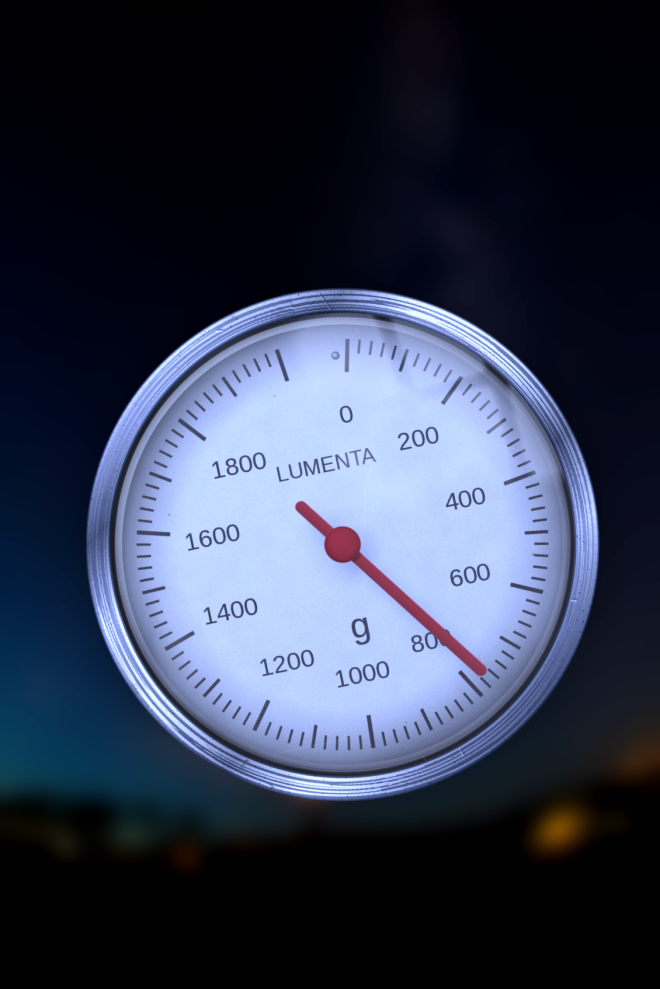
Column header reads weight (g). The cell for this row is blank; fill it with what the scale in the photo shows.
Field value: 770 g
